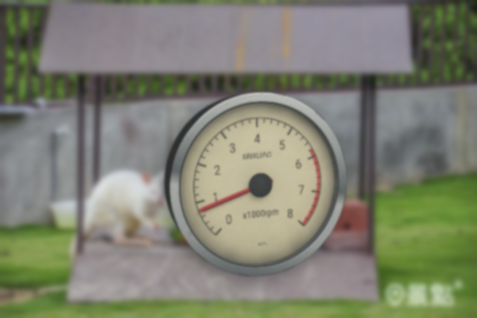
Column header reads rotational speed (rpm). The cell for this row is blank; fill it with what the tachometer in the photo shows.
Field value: 800 rpm
